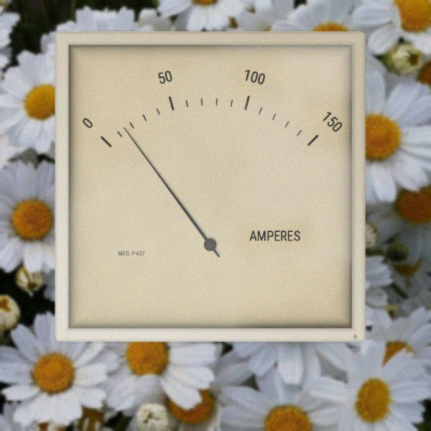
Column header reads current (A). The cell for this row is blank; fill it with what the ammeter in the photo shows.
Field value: 15 A
